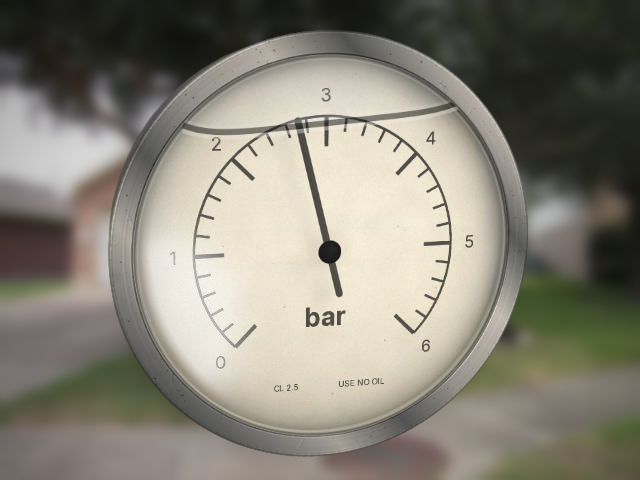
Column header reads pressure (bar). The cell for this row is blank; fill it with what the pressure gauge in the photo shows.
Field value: 2.7 bar
